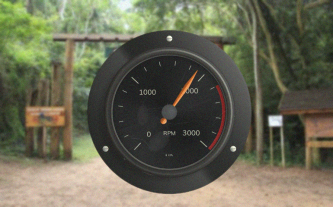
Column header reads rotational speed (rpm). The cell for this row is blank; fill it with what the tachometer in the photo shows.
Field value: 1900 rpm
